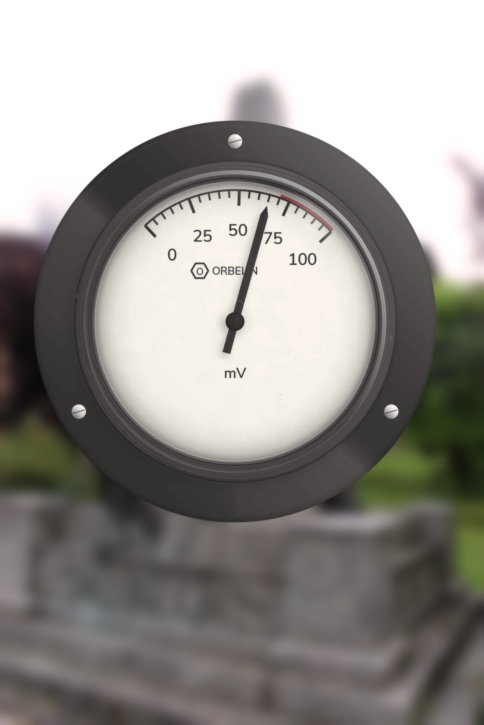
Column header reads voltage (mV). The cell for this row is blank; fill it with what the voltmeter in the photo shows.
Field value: 65 mV
